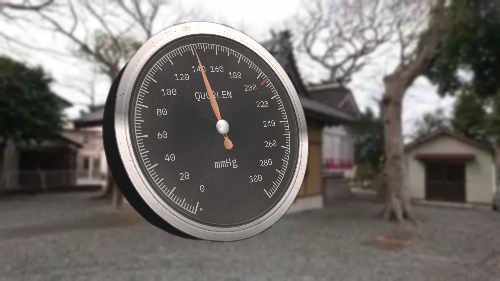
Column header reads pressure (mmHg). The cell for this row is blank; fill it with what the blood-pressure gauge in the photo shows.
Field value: 140 mmHg
